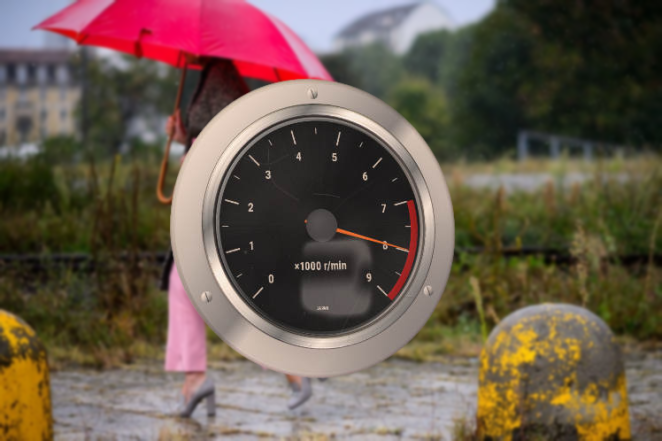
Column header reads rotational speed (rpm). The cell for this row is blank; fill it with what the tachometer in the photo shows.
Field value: 8000 rpm
